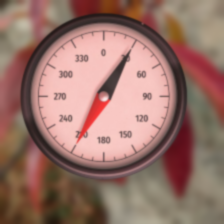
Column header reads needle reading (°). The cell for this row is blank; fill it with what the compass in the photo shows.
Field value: 210 °
